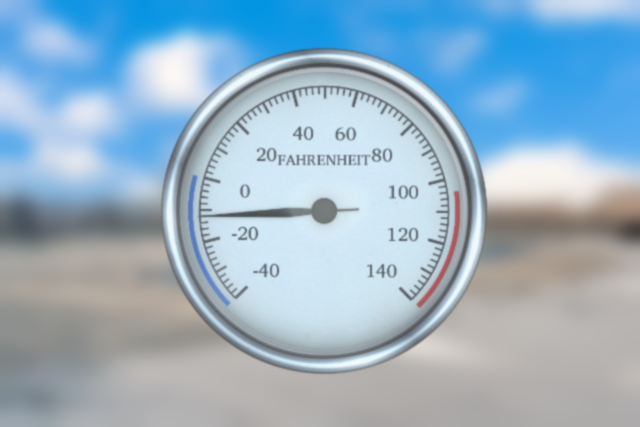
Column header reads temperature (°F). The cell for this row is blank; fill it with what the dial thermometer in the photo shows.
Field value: -12 °F
